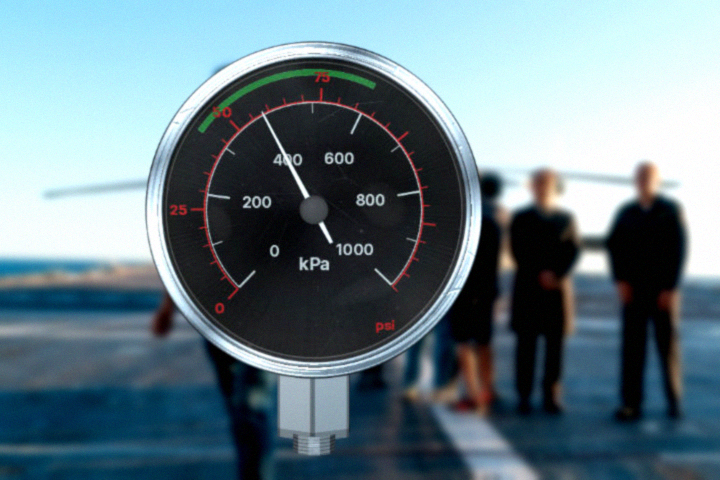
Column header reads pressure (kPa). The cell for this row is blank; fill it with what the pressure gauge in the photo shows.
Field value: 400 kPa
